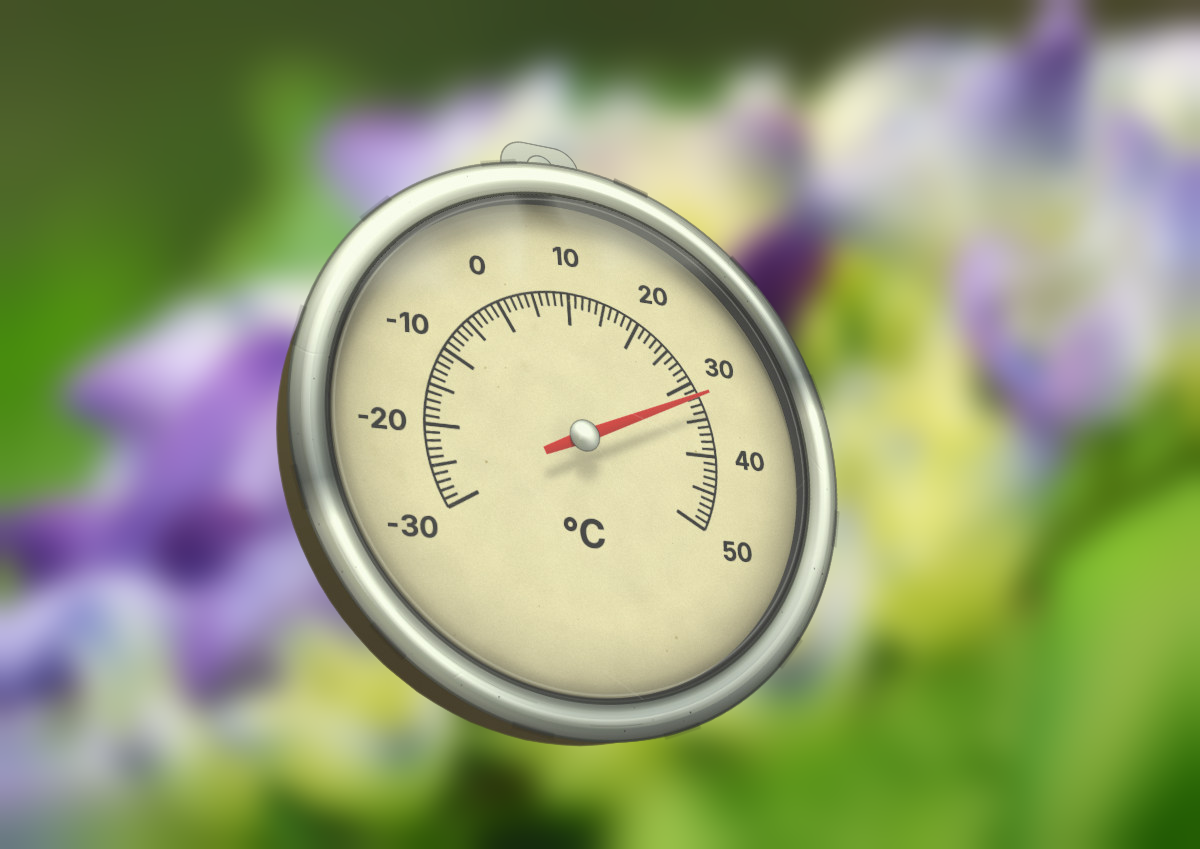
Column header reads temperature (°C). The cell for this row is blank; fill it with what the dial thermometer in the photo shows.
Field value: 32 °C
